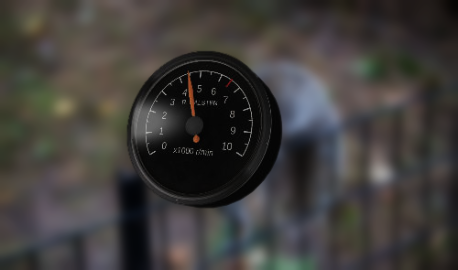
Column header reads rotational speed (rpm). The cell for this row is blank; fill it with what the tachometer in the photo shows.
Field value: 4500 rpm
